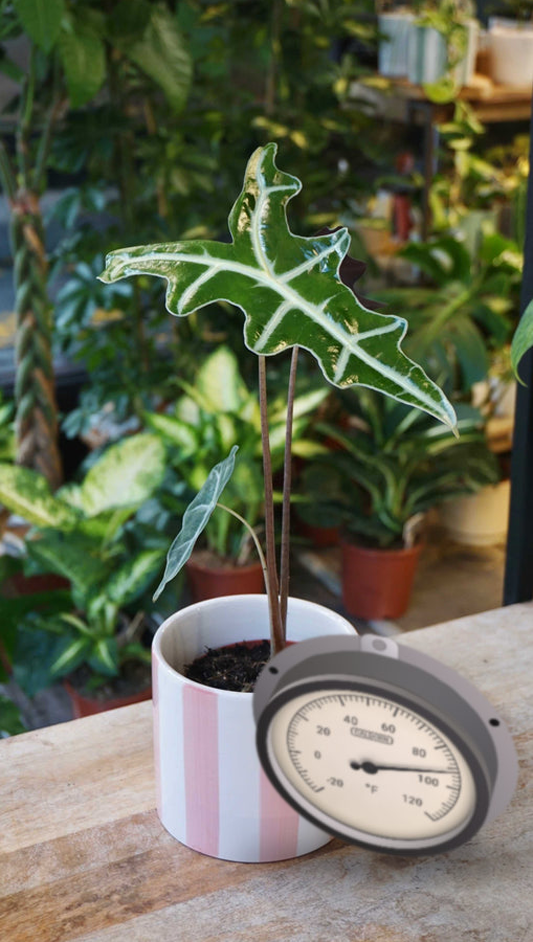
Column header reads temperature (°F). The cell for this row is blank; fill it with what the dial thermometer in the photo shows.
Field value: 90 °F
